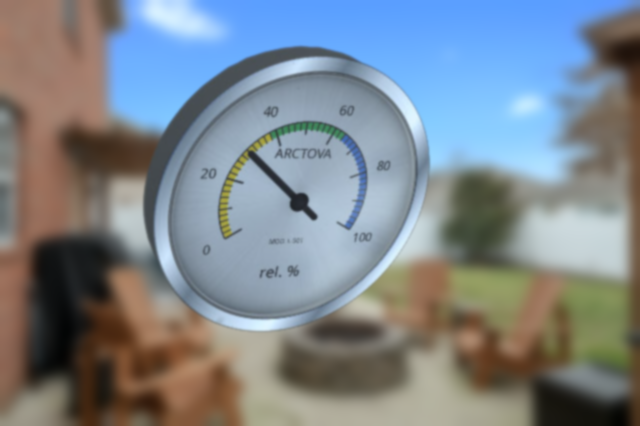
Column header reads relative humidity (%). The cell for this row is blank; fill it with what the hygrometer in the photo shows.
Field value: 30 %
